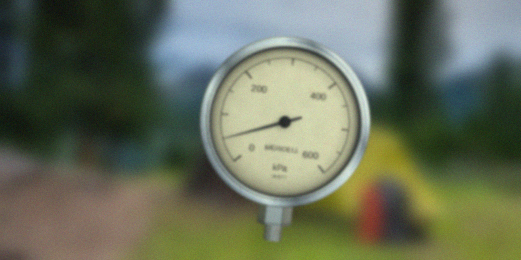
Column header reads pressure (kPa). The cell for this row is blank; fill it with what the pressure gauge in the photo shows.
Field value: 50 kPa
